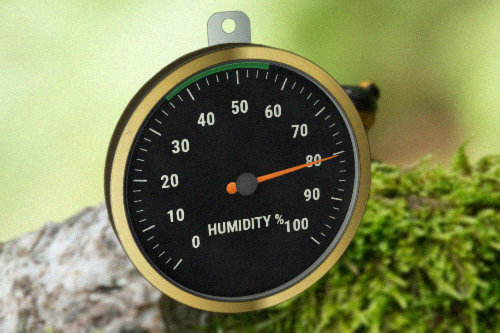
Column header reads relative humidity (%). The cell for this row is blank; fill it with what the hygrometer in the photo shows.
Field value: 80 %
